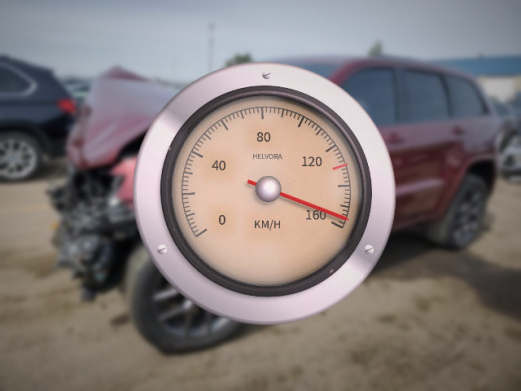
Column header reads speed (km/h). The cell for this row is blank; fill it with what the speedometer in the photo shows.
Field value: 156 km/h
